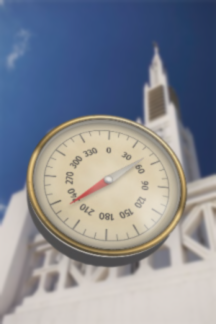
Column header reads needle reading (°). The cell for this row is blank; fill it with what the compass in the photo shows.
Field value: 230 °
